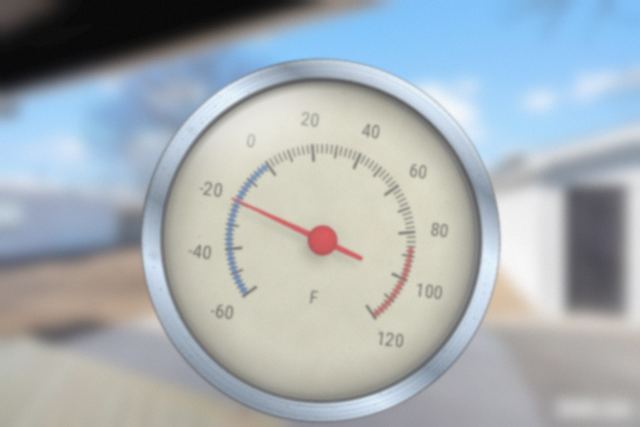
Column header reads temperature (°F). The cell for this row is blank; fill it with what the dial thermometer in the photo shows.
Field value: -20 °F
